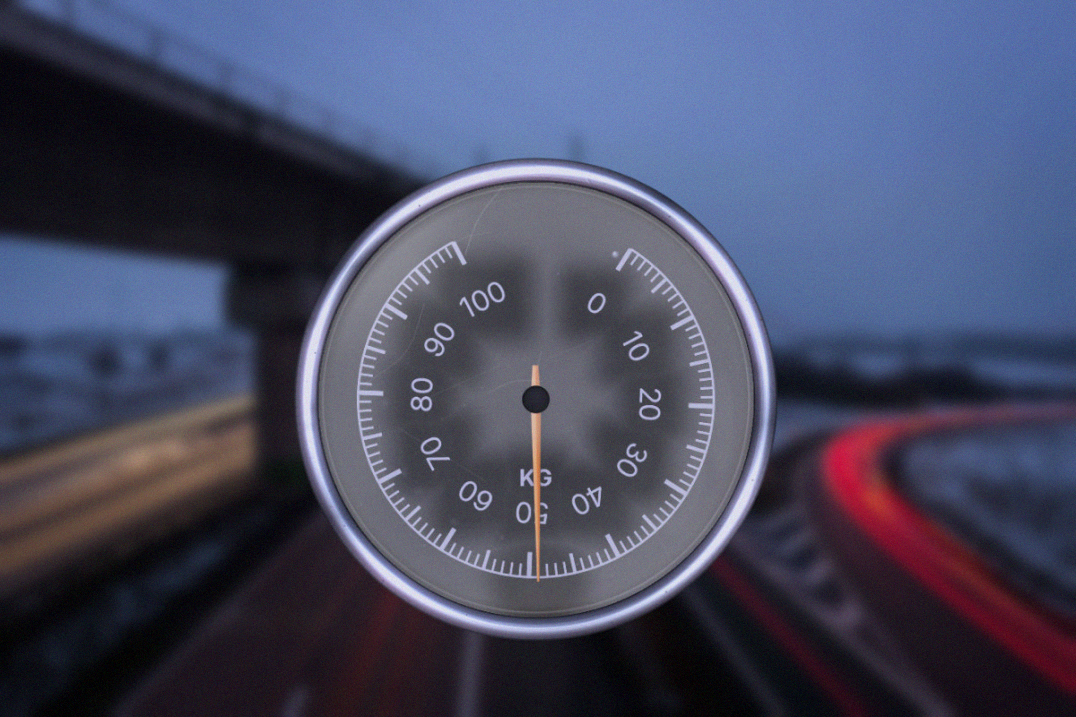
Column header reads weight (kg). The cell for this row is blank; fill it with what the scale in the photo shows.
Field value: 49 kg
